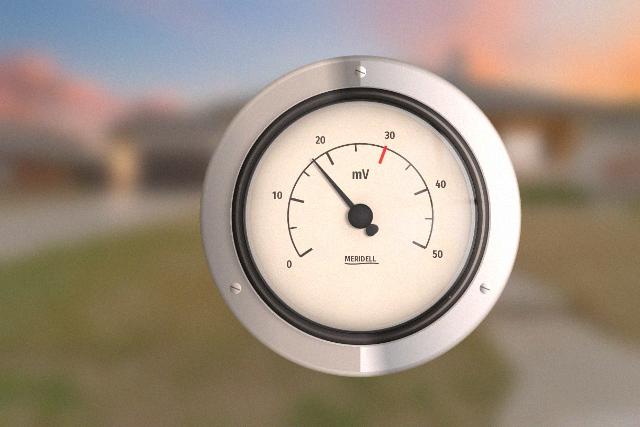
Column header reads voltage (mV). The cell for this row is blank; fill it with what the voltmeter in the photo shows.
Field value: 17.5 mV
